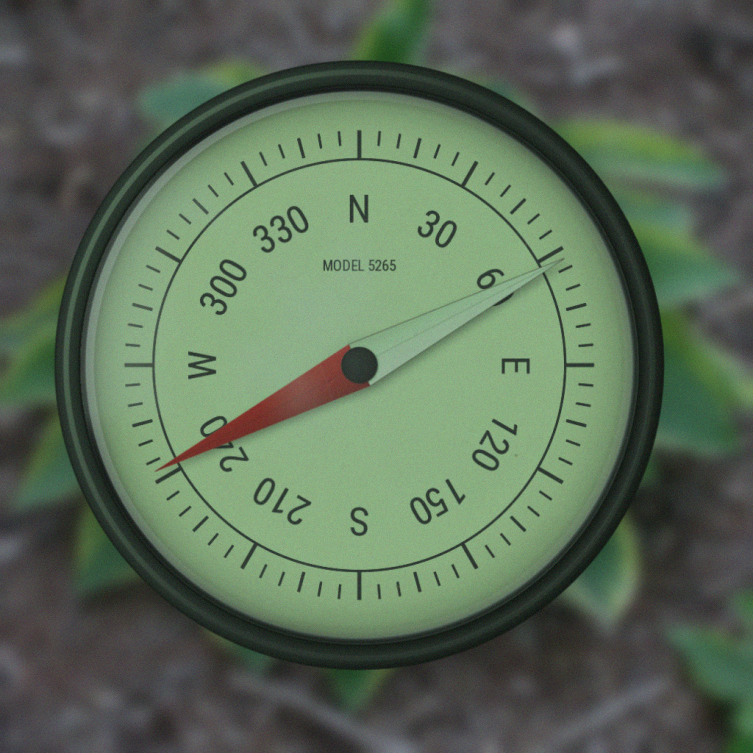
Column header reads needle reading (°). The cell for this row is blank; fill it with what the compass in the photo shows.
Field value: 242.5 °
